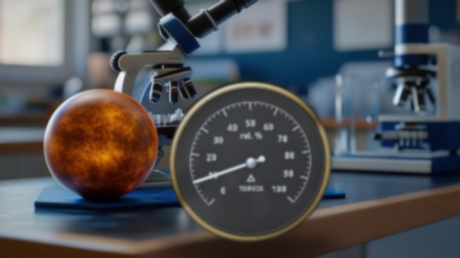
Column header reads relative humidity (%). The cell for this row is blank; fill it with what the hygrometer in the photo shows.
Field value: 10 %
